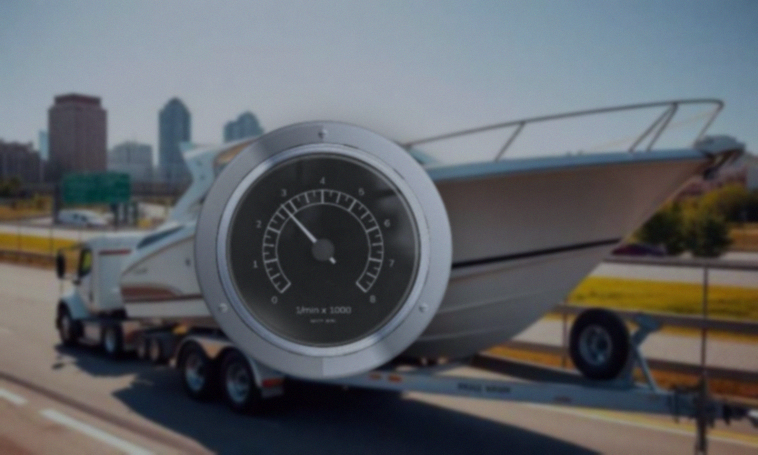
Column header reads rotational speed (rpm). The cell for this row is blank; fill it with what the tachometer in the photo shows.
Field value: 2750 rpm
